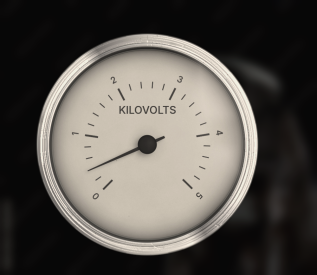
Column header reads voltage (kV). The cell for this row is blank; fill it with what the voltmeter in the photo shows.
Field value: 0.4 kV
